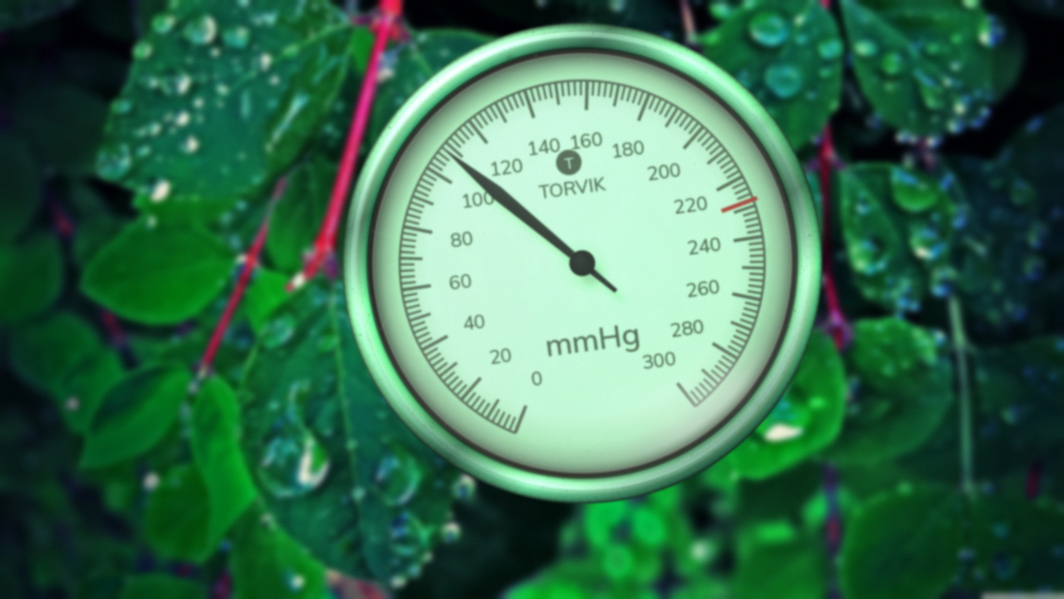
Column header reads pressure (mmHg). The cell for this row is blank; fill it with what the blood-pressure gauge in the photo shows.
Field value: 108 mmHg
